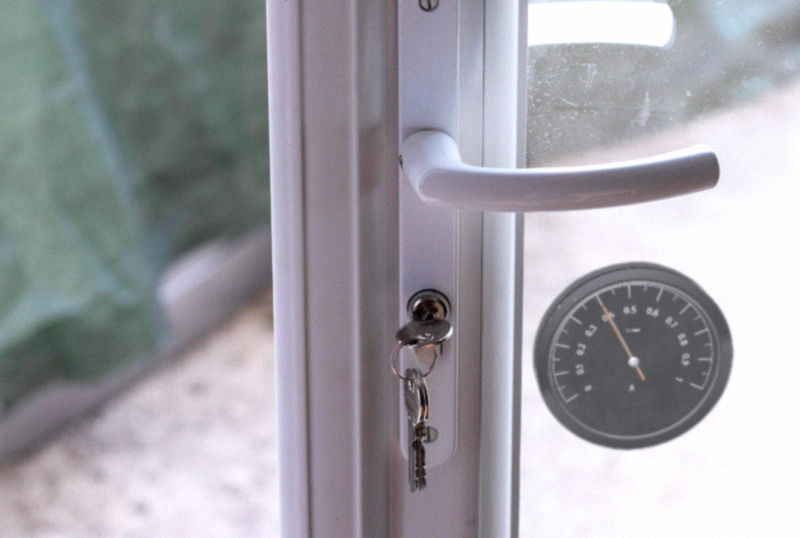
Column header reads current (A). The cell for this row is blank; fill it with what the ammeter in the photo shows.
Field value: 0.4 A
